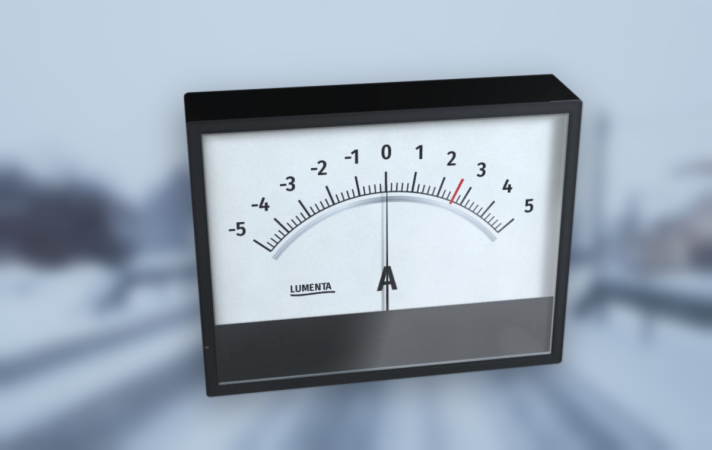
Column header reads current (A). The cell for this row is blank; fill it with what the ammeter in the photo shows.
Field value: 0 A
